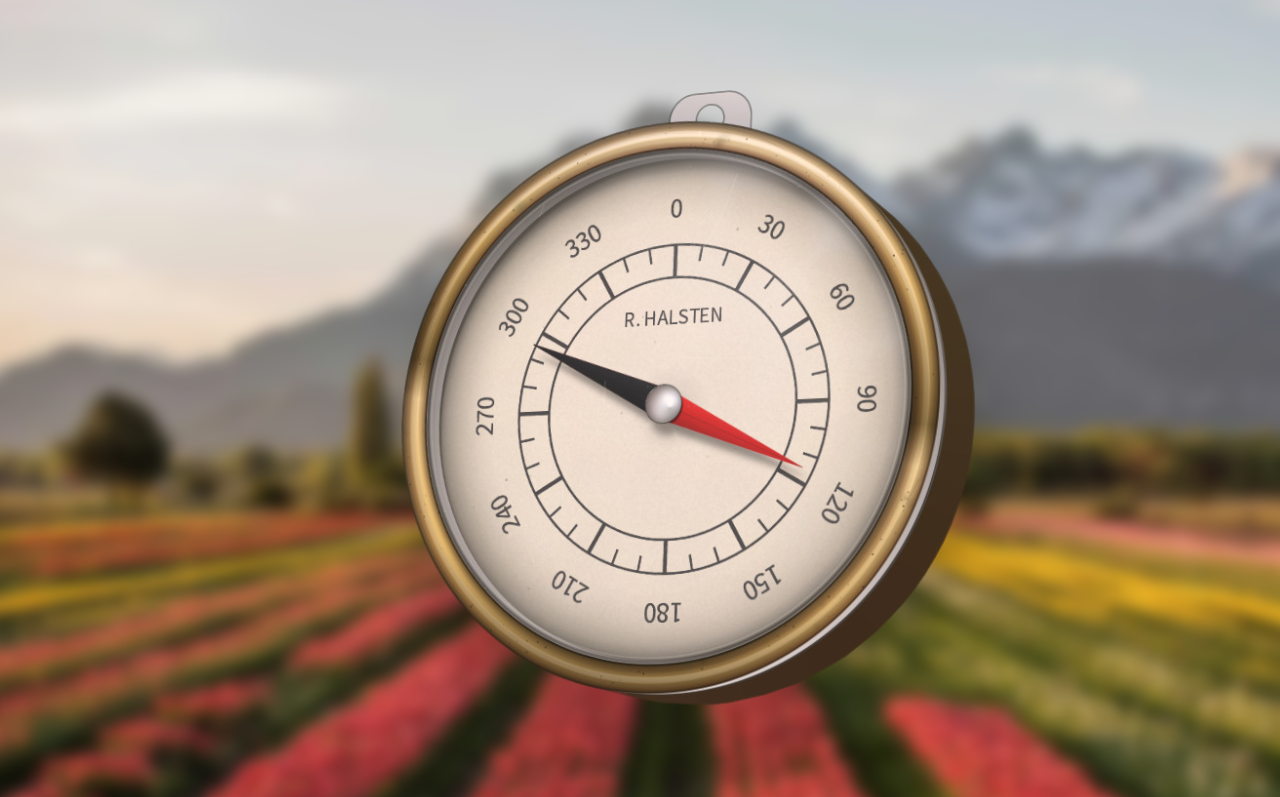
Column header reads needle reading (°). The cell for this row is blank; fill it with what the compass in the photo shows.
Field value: 115 °
